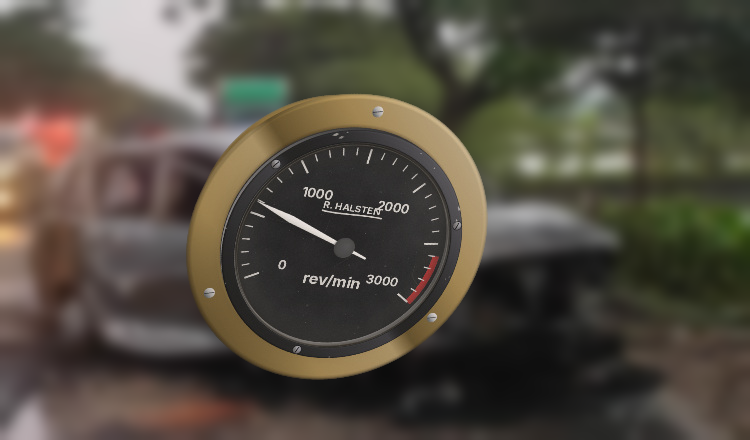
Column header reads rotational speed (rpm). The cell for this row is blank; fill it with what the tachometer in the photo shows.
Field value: 600 rpm
